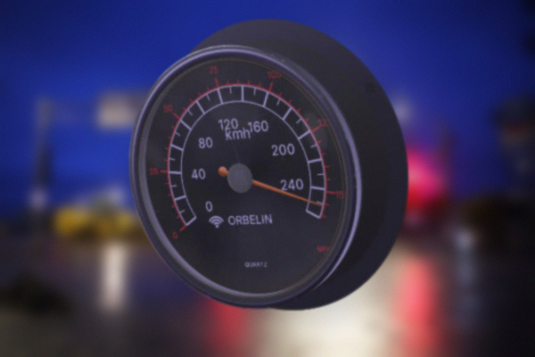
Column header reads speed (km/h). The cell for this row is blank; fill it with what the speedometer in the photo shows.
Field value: 250 km/h
